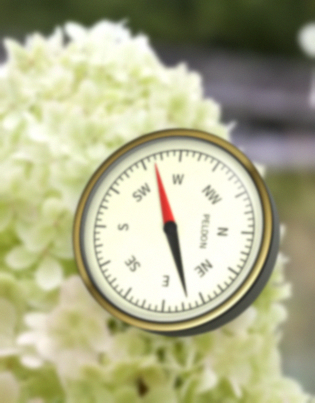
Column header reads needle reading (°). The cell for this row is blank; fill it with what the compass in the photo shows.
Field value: 250 °
